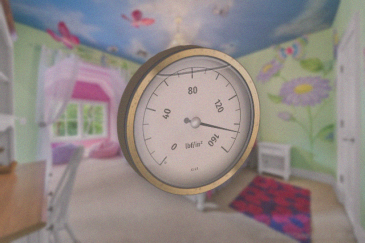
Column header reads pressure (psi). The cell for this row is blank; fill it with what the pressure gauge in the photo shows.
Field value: 145 psi
